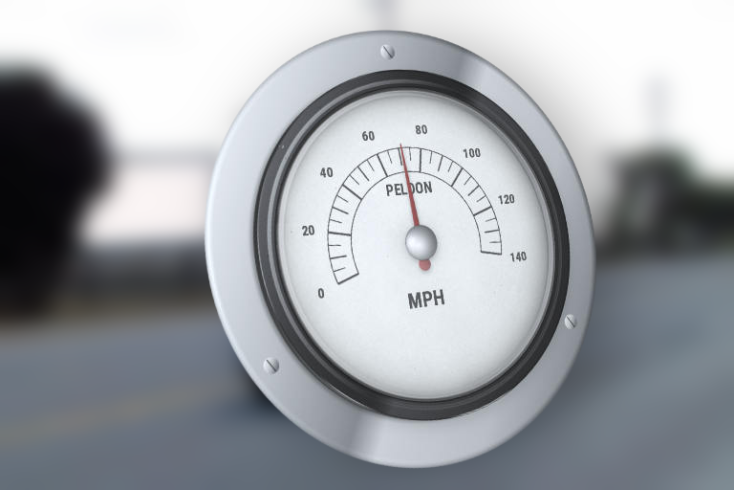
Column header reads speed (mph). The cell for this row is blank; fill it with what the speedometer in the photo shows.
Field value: 70 mph
